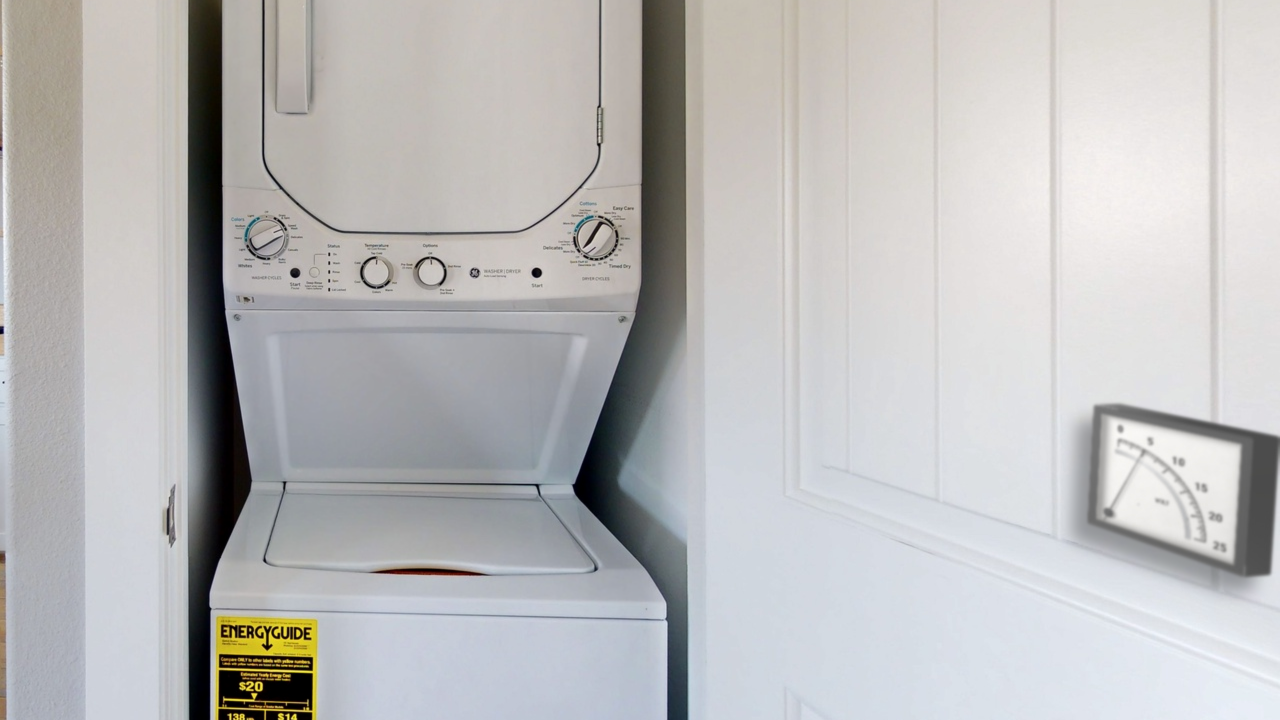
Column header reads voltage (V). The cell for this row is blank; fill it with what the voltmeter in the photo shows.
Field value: 5 V
